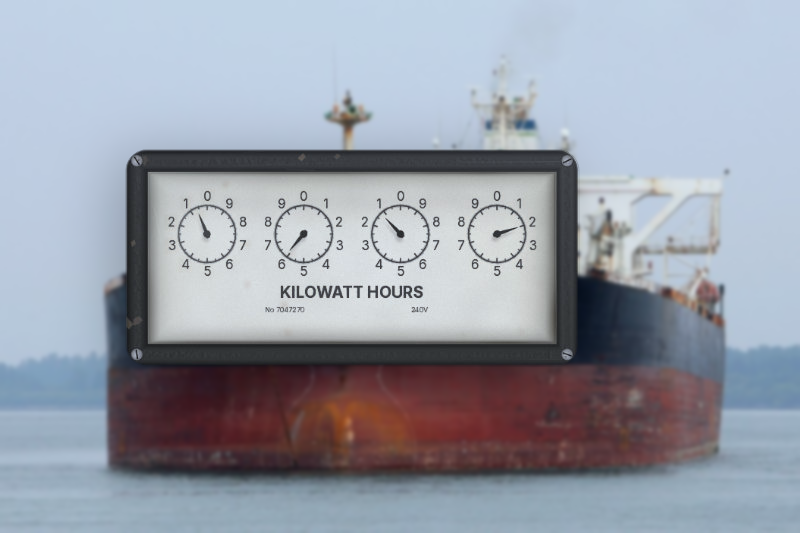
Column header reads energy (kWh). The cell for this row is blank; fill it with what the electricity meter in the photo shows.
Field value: 612 kWh
